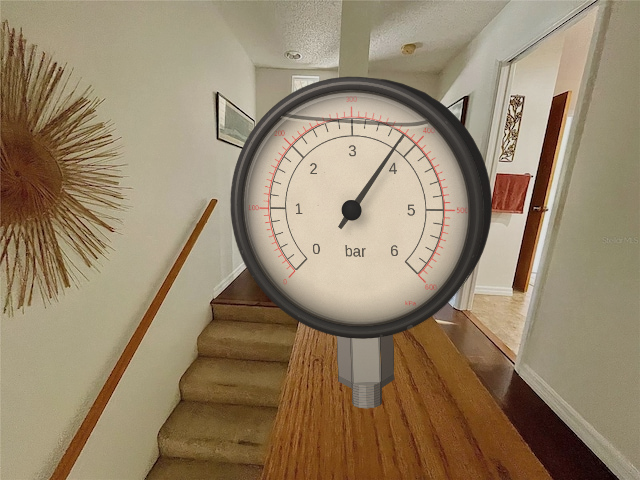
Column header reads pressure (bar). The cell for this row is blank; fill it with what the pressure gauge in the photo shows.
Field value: 3.8 bar
